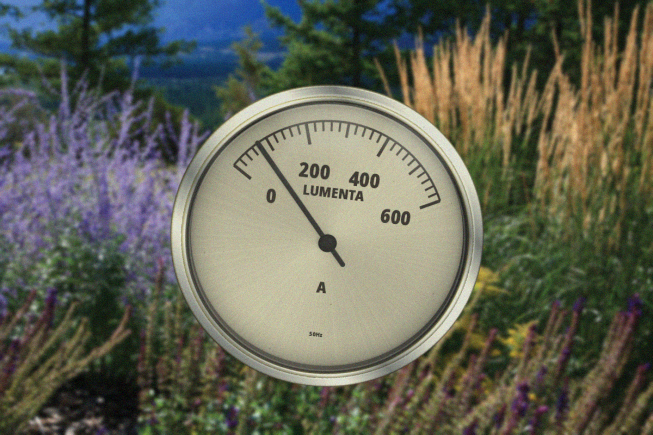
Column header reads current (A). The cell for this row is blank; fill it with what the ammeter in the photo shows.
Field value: 80 A
